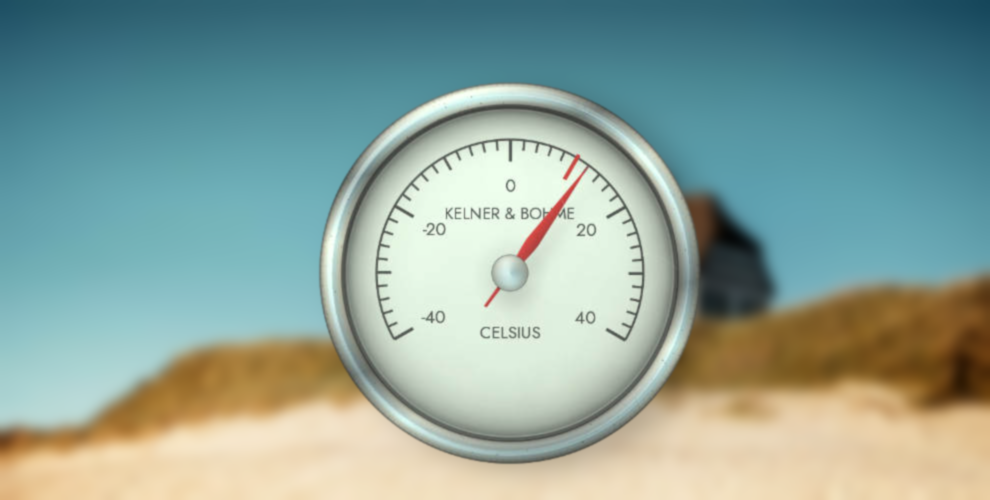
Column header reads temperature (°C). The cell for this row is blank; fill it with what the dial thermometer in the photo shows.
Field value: 12 °C
